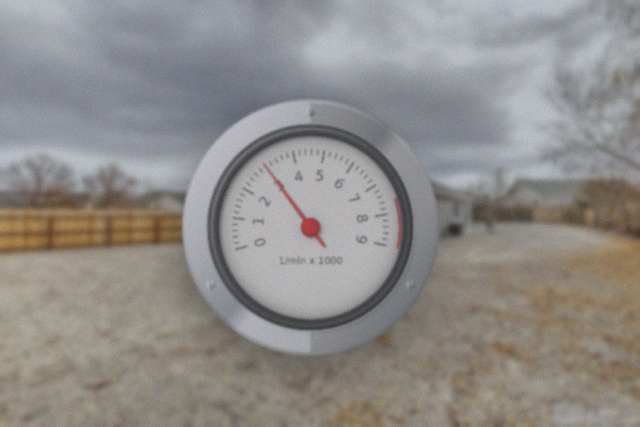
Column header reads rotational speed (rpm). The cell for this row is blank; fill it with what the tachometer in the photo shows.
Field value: 3000 rpm
